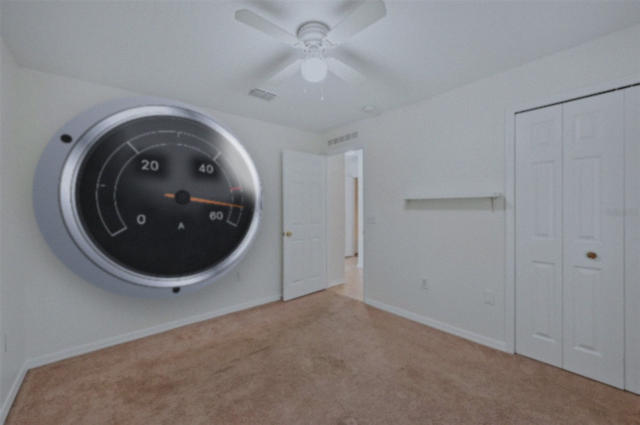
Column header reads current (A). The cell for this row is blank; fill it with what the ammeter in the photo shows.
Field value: 55 A
